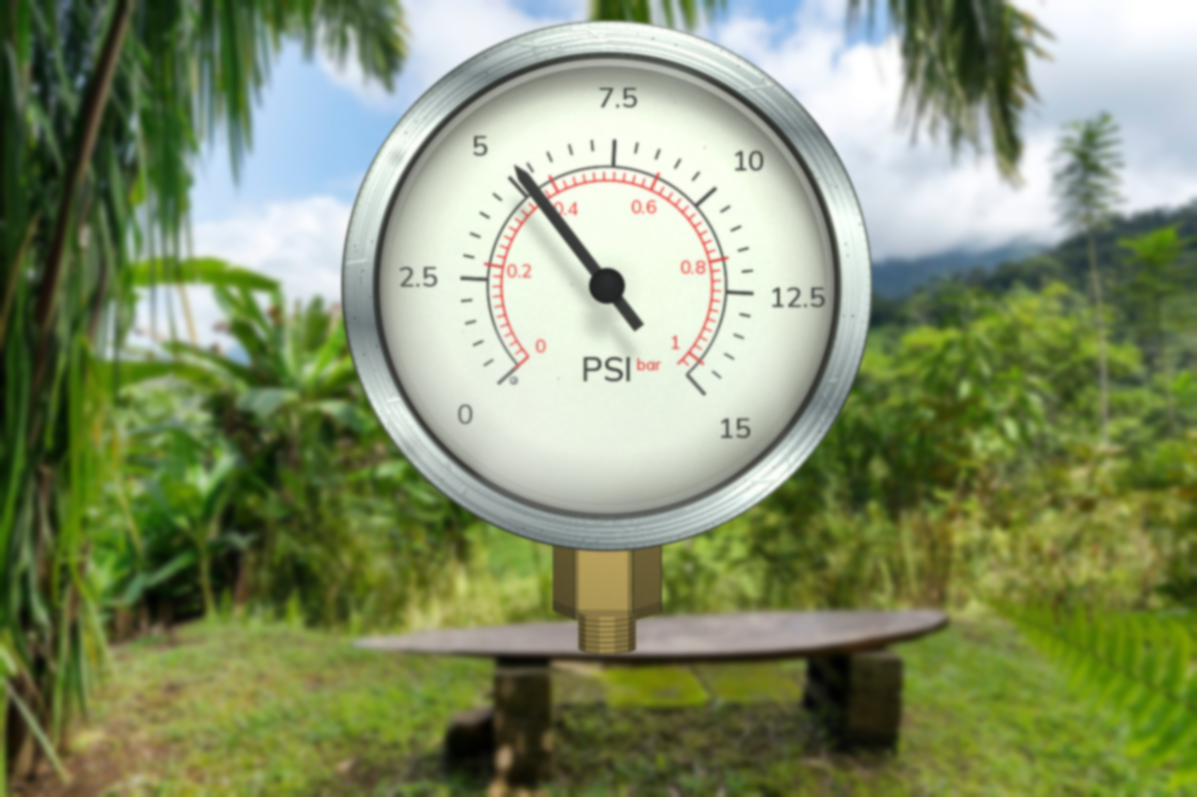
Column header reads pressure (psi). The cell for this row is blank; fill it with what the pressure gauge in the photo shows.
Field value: 5.25 psi
